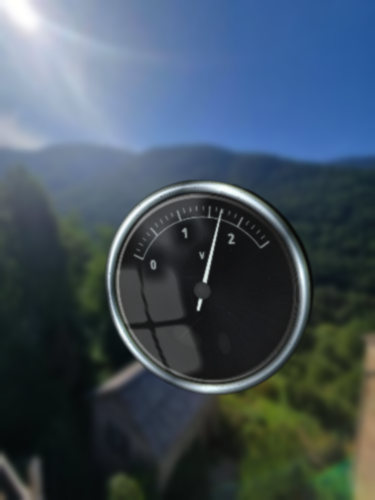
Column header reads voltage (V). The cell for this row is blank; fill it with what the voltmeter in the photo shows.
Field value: 1.7 V
